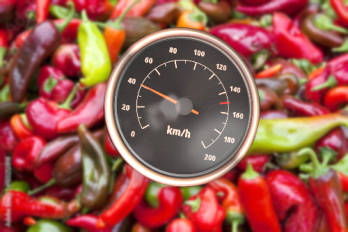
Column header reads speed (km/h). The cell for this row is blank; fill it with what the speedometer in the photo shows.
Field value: 40 km/h
